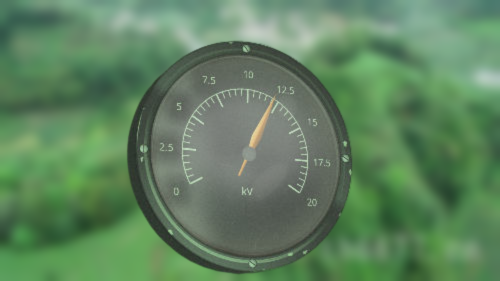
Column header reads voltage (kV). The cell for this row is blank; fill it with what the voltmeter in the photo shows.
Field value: 12 kV
